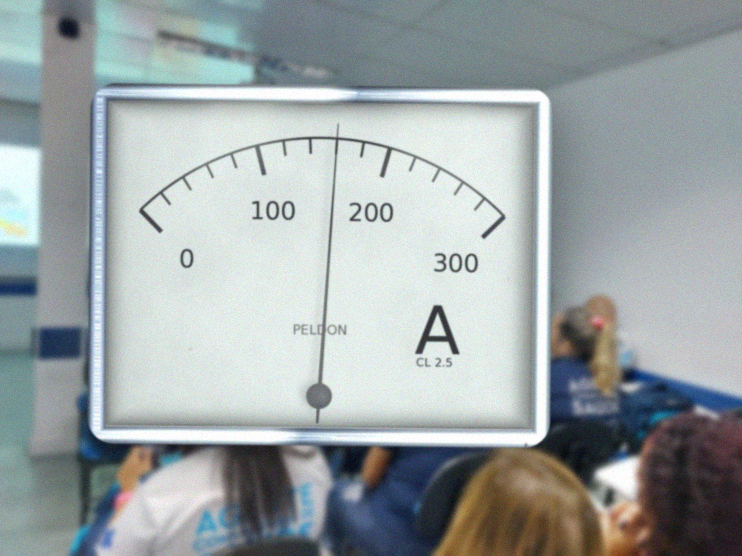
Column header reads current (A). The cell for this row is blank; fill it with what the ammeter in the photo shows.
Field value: 160 A
